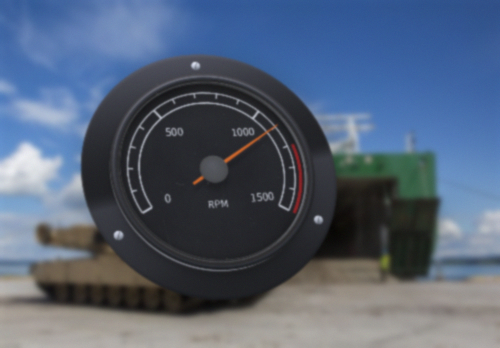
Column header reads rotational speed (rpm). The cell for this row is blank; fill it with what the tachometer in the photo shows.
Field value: 1100 rpm
